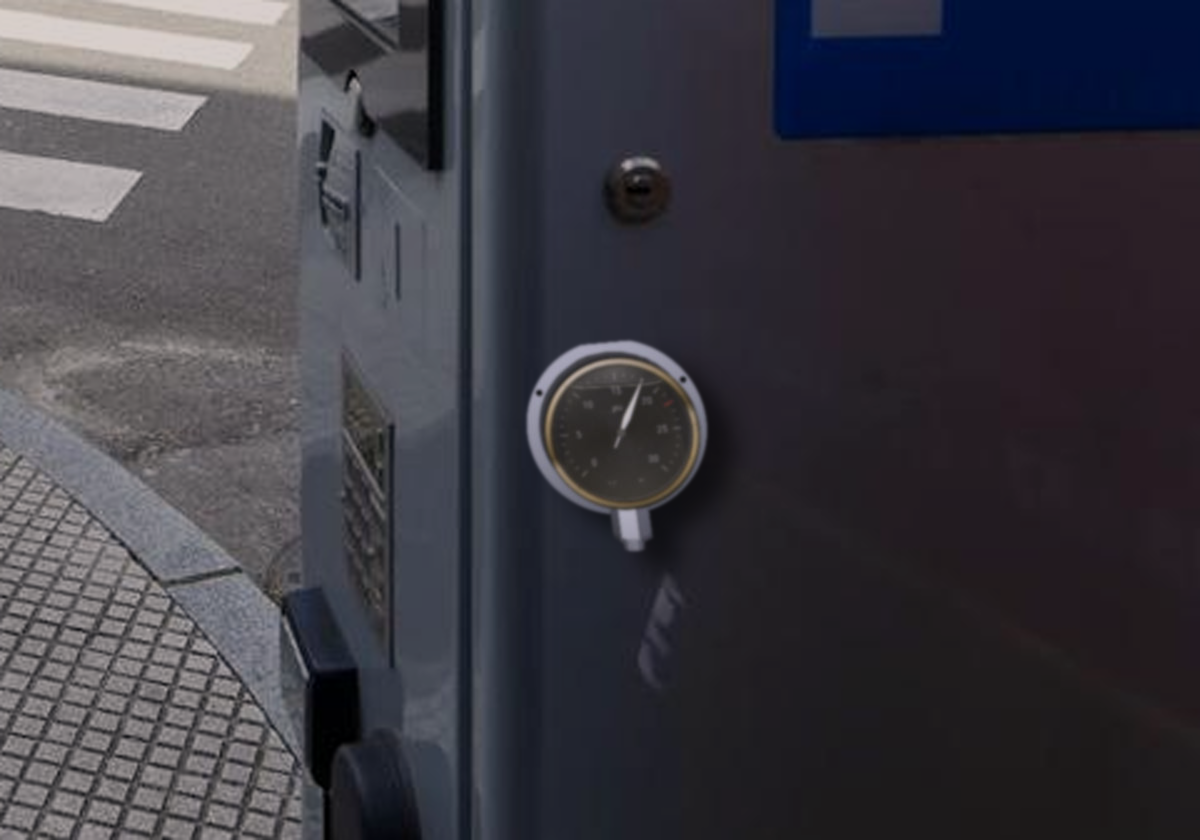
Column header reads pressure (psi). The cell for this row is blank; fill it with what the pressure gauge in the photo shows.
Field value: 18 psi
